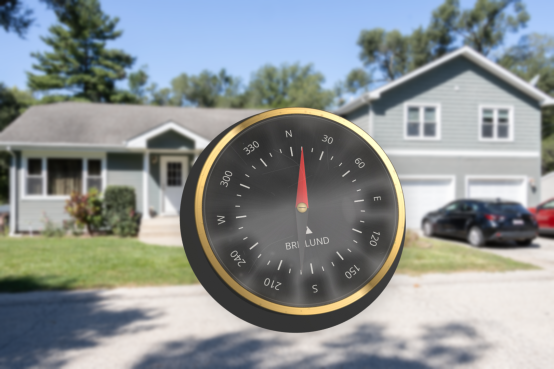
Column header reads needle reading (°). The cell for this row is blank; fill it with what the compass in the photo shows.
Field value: 10 °
